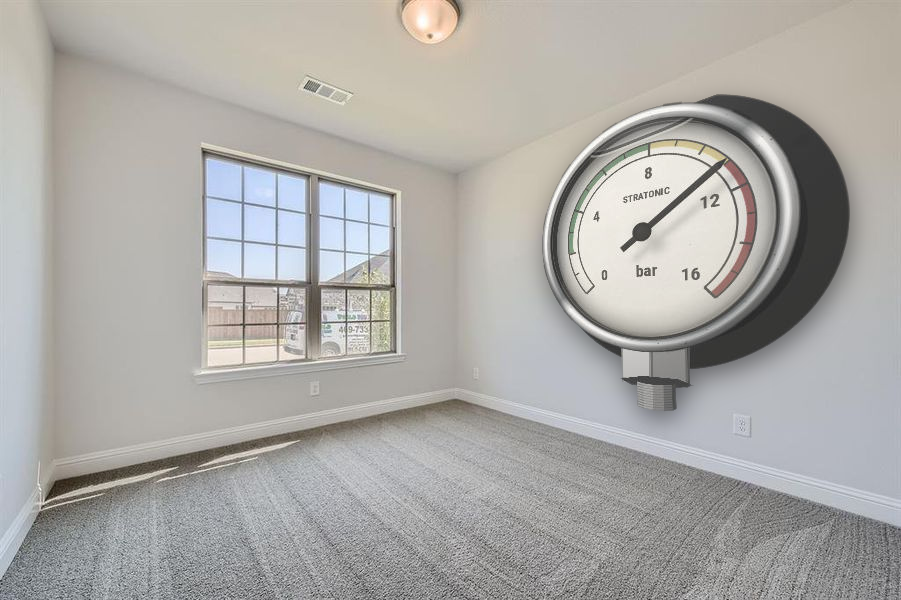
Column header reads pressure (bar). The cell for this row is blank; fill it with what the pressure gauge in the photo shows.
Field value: 11 bar
